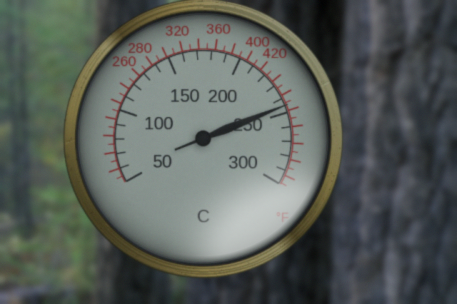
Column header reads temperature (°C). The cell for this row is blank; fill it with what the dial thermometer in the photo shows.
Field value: 245 °C
